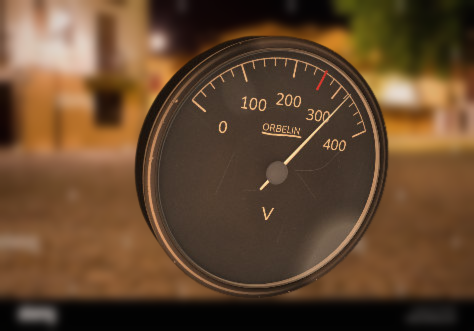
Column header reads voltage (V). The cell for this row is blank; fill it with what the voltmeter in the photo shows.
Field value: 320 V
